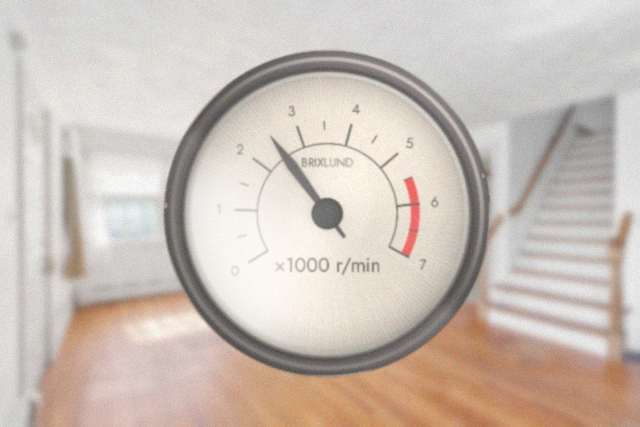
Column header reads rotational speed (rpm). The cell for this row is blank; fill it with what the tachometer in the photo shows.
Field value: 2500 rpm
